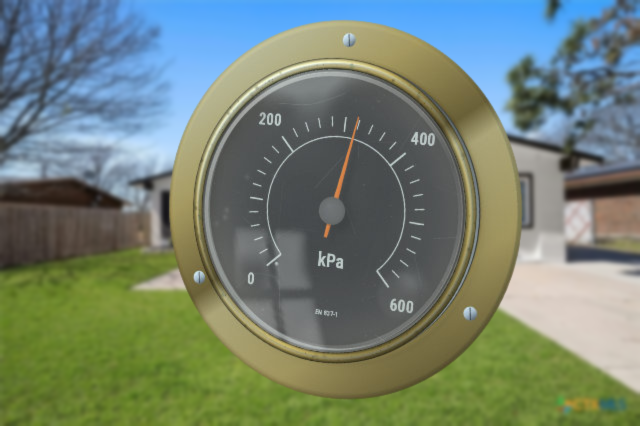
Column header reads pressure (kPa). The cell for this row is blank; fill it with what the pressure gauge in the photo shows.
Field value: 320 kPa
